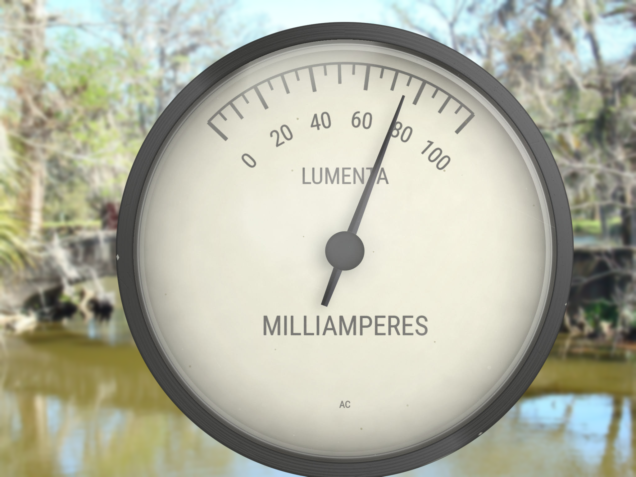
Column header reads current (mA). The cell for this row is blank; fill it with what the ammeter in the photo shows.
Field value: 75 mA
